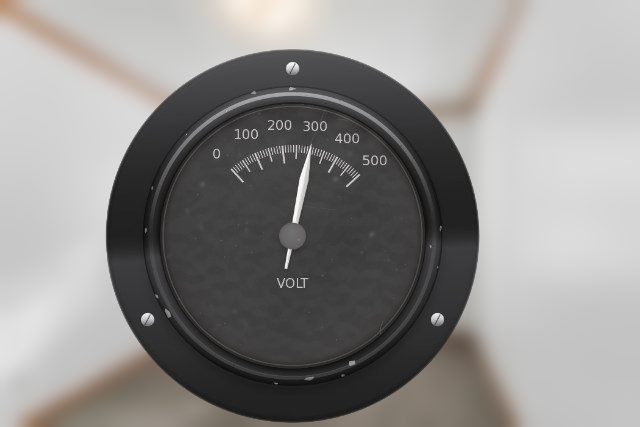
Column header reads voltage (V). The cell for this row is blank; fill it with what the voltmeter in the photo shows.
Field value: 300 V
